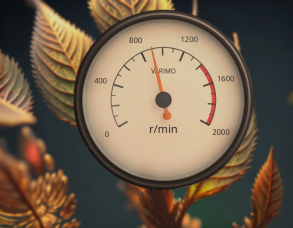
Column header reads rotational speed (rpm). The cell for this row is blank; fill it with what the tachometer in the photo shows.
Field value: 900 rpm
